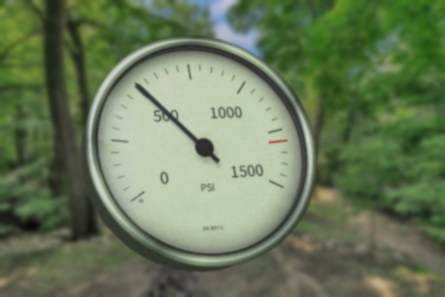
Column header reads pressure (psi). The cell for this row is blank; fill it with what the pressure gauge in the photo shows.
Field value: 500 psi
